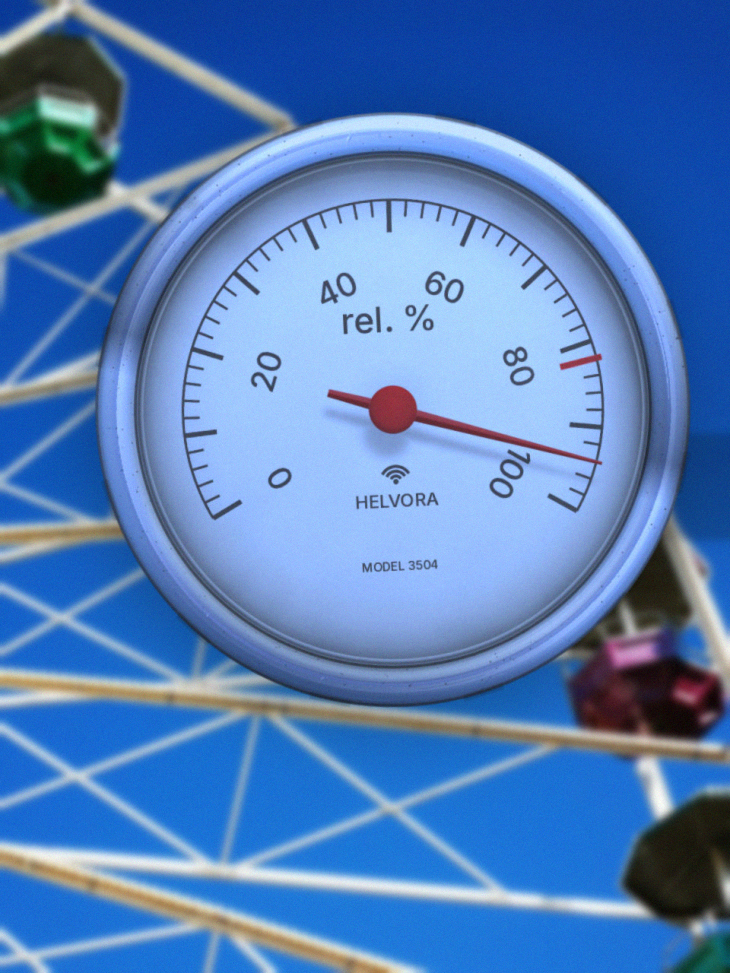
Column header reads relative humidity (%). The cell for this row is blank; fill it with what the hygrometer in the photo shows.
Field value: 94 %
